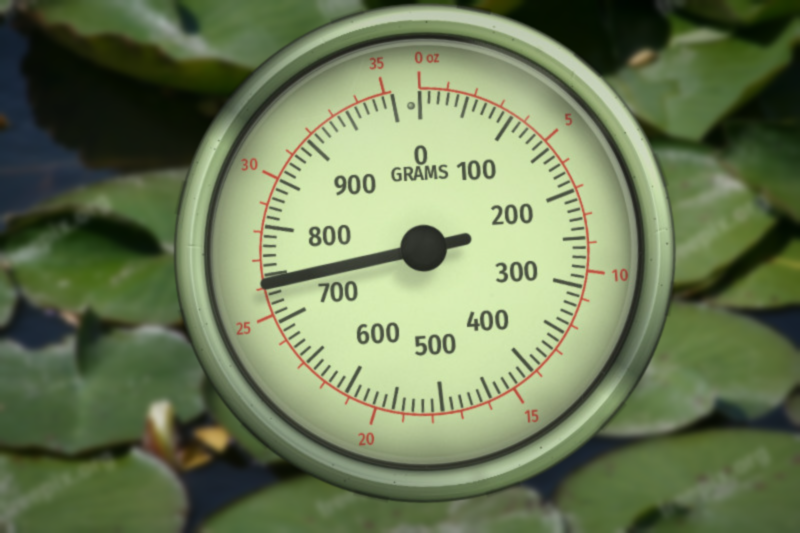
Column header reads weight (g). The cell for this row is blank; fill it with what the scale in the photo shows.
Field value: 740 g
